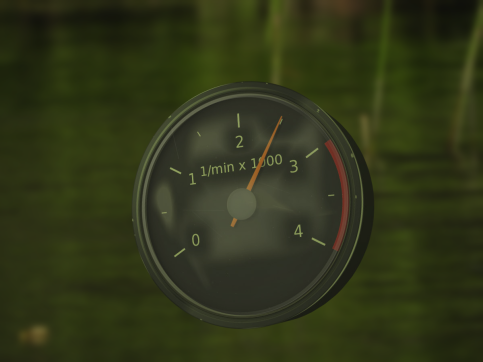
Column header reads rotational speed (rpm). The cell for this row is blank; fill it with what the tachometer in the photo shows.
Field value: 2500 rpm
